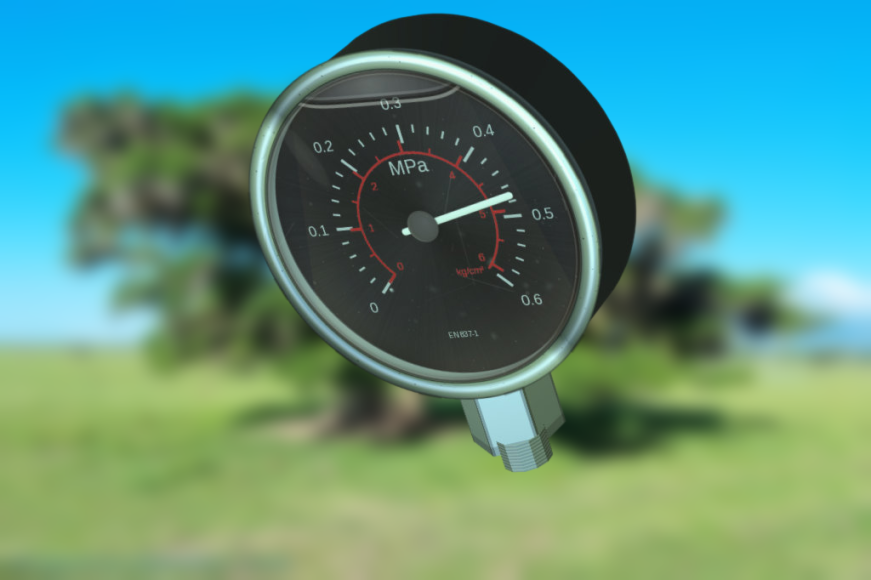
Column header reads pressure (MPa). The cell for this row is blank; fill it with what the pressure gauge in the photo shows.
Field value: 0.47 MPa
